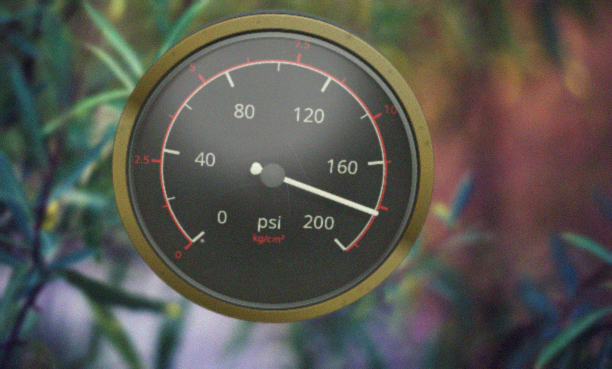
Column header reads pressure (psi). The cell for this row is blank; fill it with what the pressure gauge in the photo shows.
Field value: 180 psi
